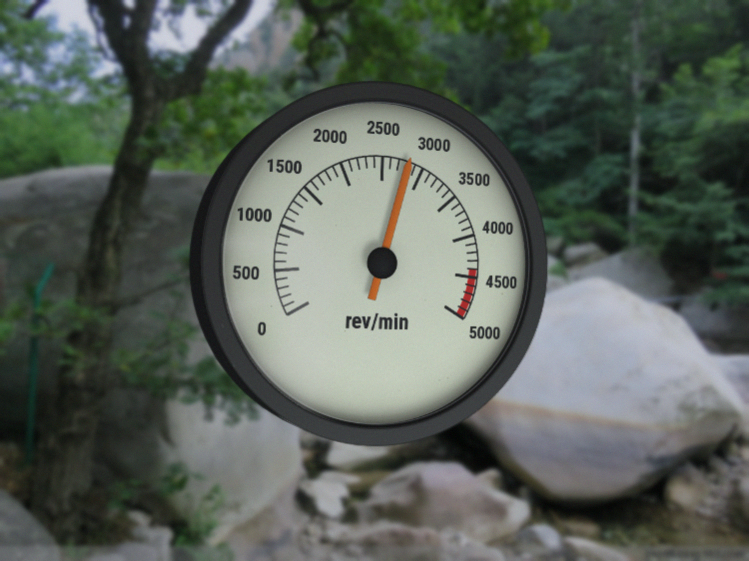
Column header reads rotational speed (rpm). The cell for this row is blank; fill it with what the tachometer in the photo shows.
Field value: 2800 rpm
